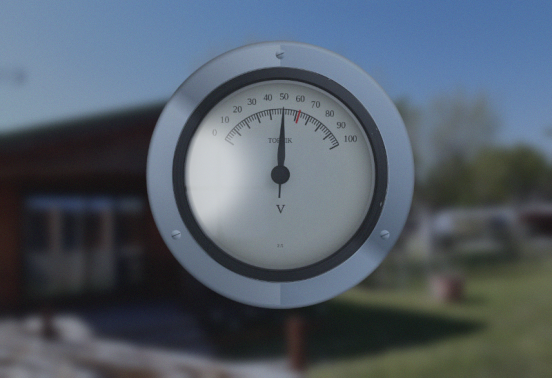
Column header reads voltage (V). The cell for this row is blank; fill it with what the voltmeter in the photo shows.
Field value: 50 V
